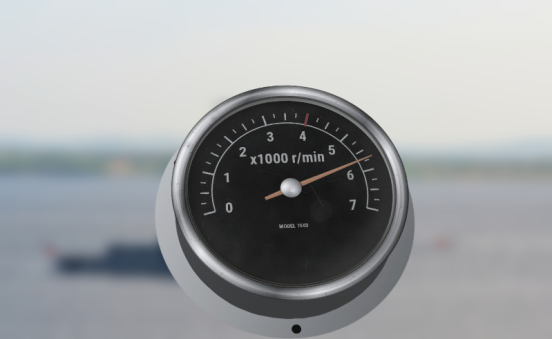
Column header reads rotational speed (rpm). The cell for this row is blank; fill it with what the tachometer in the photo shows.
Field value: 5750 rpm
